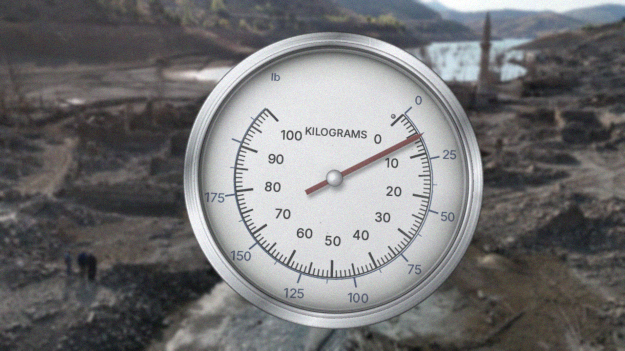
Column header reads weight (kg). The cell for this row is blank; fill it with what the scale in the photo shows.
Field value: 6 kg
